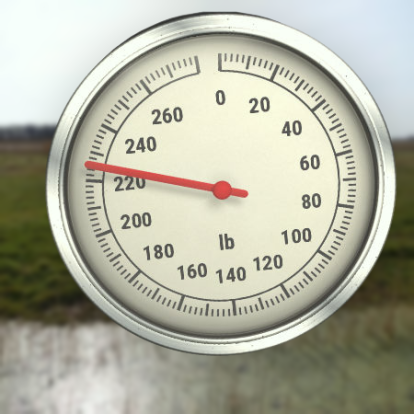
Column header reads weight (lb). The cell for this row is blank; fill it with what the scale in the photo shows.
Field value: 226 lb
